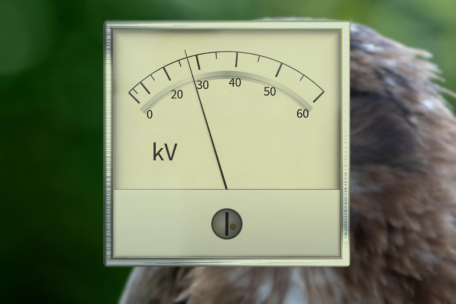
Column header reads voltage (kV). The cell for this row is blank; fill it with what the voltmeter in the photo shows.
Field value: 27.5 kV
